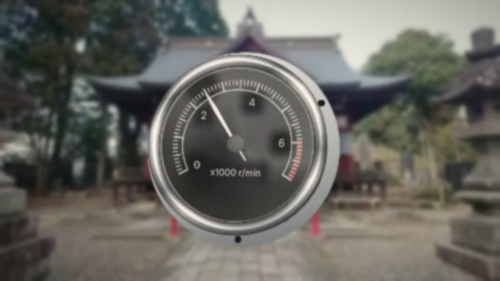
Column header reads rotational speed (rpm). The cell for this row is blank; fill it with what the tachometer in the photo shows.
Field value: 2500 rpm
